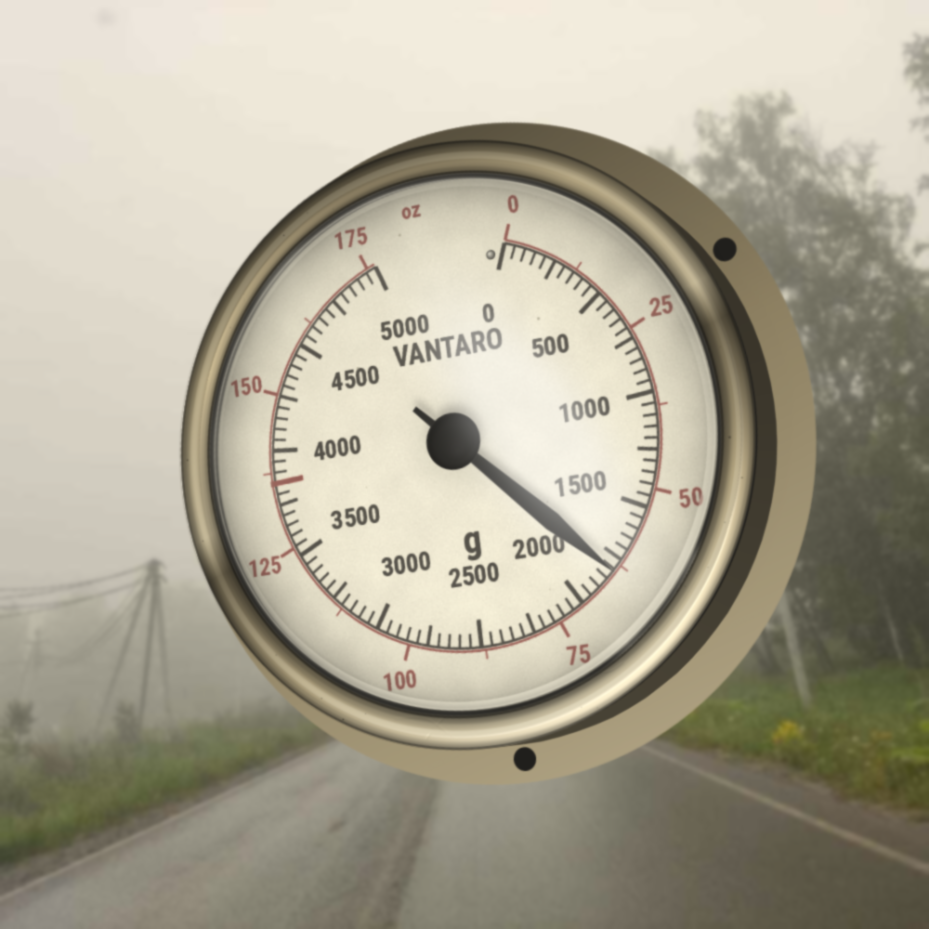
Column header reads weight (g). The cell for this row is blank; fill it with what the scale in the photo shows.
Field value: 1800 g
